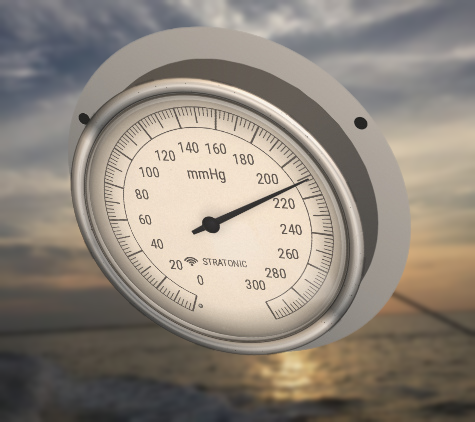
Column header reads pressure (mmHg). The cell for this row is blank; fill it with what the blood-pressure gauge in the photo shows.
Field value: 210 mmHg
